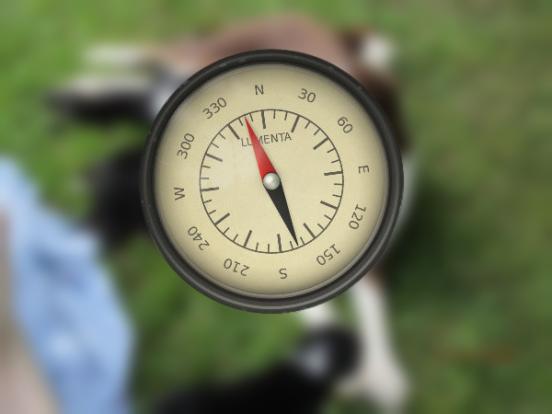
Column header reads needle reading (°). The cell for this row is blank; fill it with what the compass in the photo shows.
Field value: 345 °
